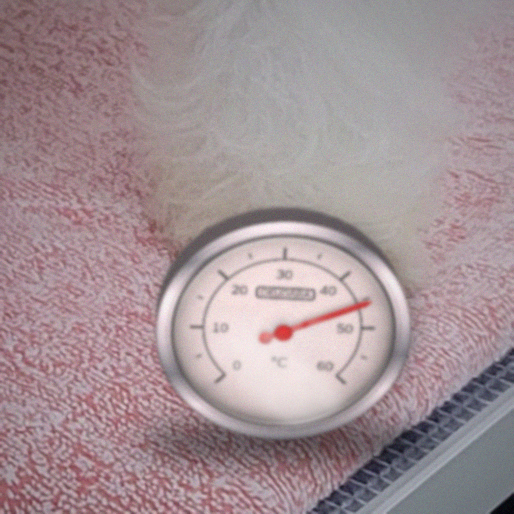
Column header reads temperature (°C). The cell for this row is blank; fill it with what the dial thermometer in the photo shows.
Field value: 45 °C
